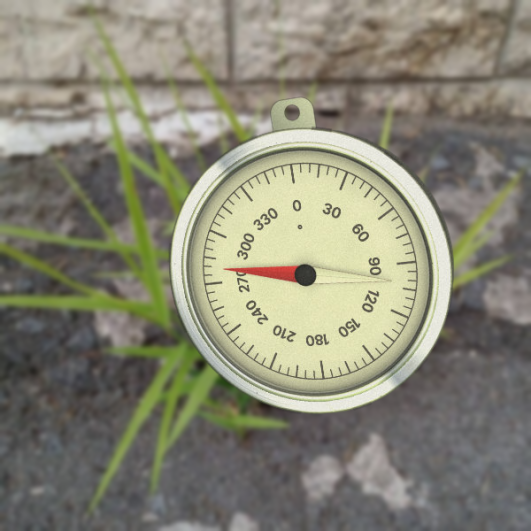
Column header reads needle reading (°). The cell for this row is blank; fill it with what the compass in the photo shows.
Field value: 280 °
